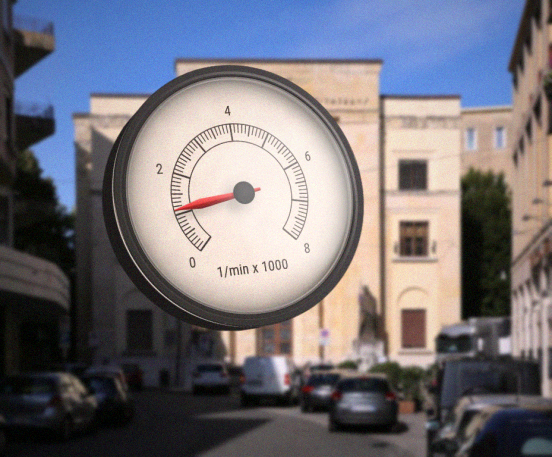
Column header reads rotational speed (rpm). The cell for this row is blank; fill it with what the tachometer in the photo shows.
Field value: 1100 rpm
